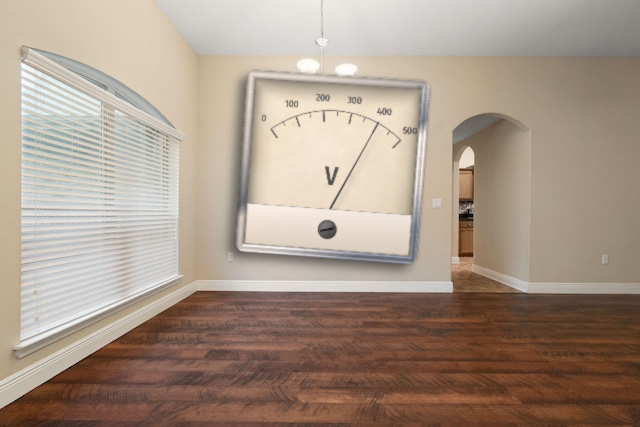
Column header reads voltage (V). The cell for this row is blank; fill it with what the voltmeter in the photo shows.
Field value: 400 V
